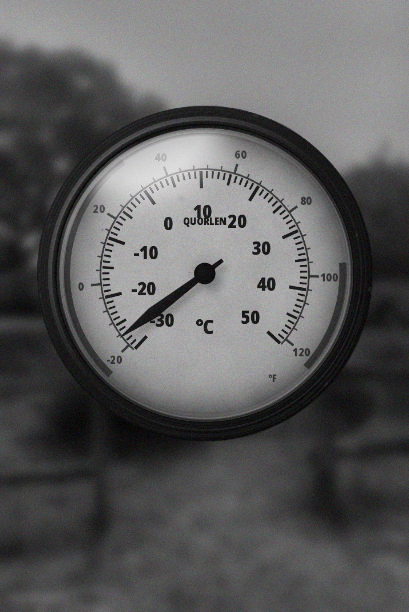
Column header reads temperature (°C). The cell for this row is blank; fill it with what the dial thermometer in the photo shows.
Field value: -27 °C
